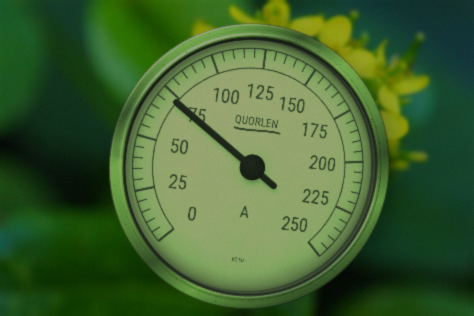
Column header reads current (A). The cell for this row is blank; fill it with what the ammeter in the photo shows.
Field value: 72.5 A
